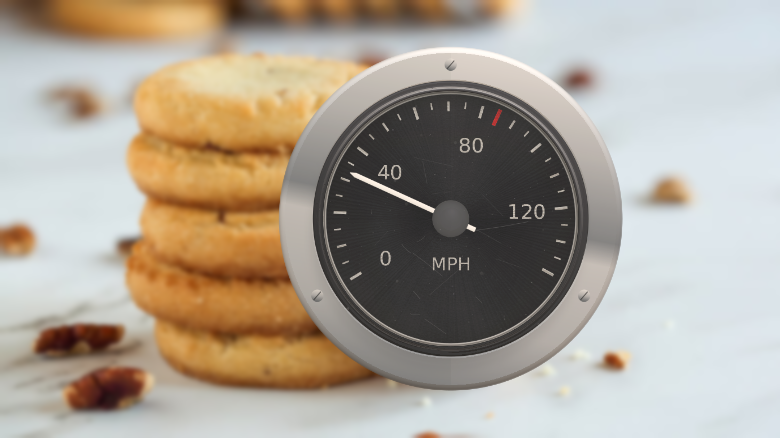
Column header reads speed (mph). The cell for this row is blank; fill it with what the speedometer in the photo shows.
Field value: 32.5 mph
